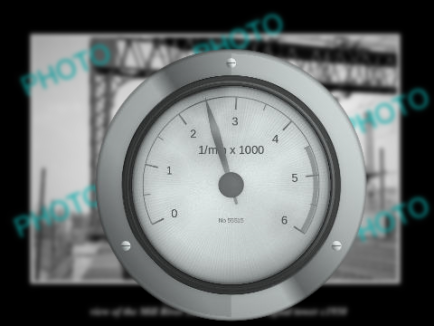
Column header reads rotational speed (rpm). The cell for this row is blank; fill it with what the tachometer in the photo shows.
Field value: 2500 rpm
